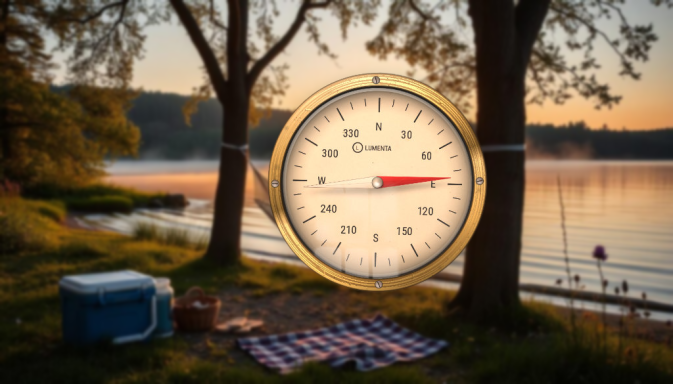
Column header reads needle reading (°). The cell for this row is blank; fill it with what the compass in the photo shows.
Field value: 85 °
